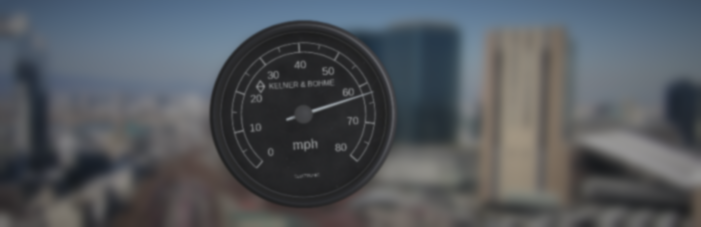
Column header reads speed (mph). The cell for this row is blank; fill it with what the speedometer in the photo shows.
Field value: 62.5 mph
